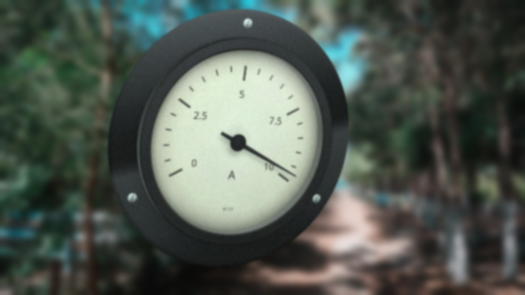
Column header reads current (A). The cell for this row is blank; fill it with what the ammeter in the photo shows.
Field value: 9.75 A
